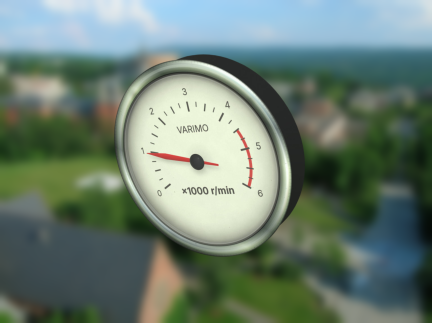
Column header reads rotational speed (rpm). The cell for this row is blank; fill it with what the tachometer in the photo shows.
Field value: 1000 rpm
